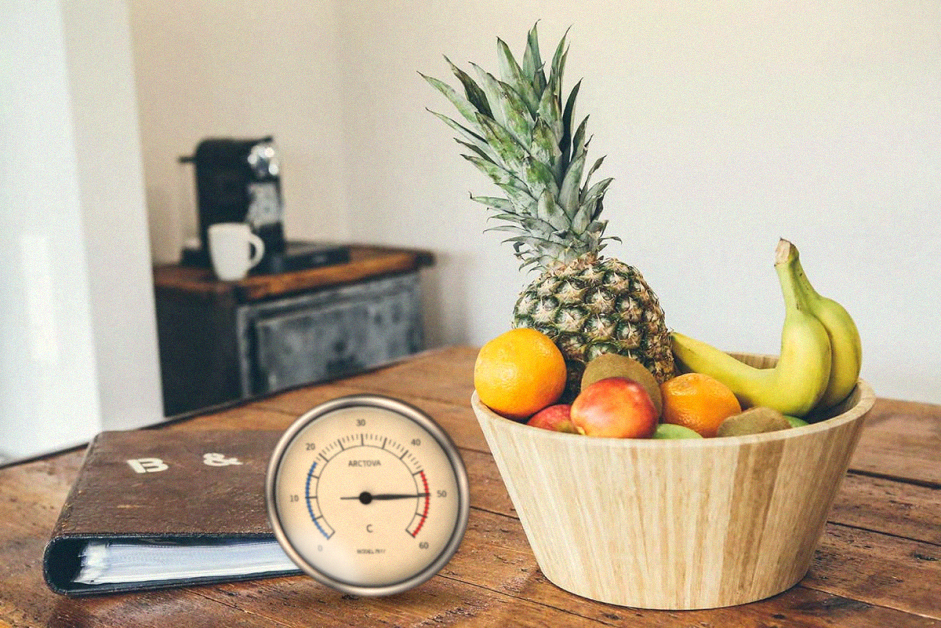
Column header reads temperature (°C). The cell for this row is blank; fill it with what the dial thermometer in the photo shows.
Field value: 50 °C
